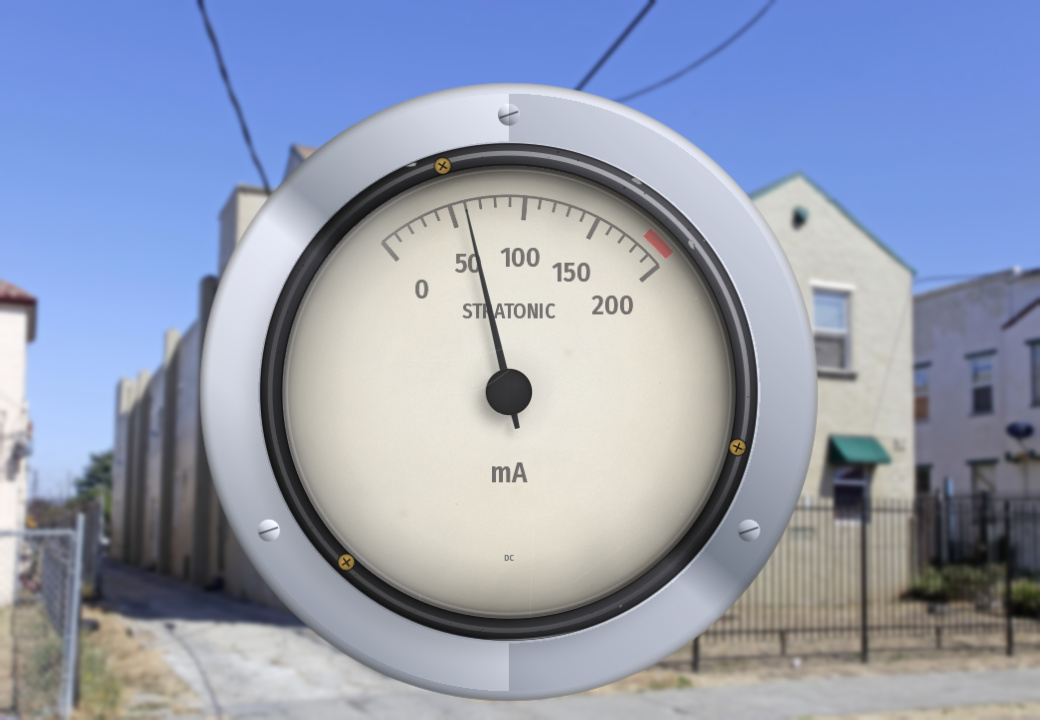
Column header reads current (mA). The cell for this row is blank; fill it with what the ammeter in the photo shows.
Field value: 60 mA
